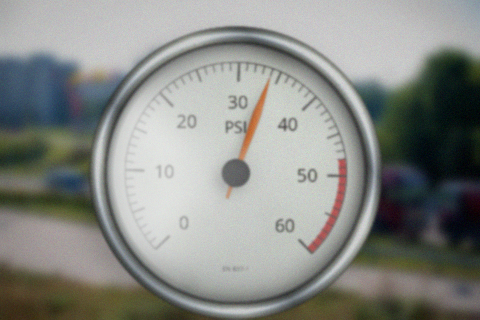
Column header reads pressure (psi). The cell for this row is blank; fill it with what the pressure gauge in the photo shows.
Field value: 34 psi
